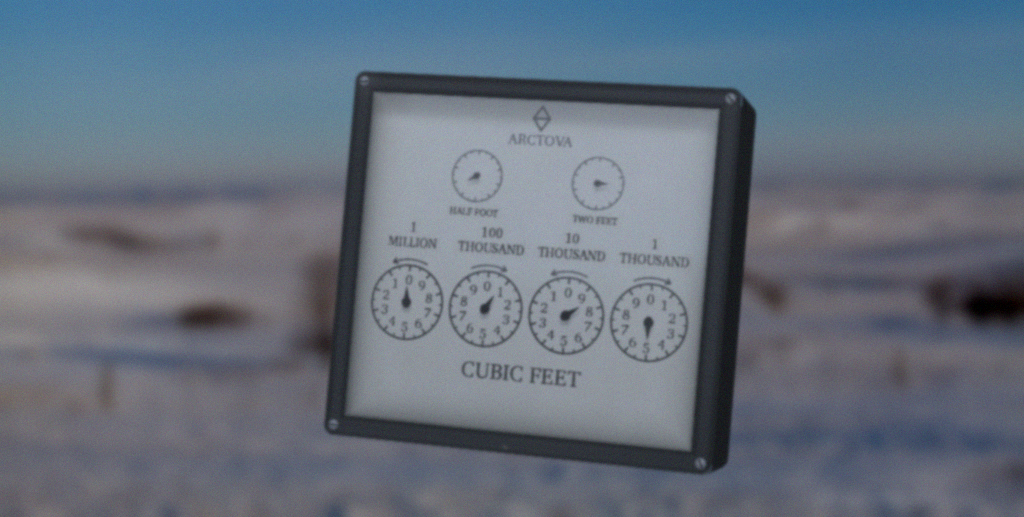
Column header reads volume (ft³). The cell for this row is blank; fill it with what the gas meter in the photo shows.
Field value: 8500 ft³
